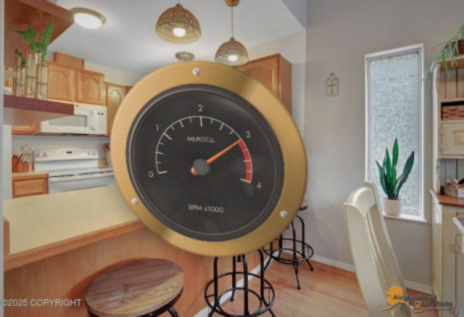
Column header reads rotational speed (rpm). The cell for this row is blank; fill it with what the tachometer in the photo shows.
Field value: 3000 rpm
